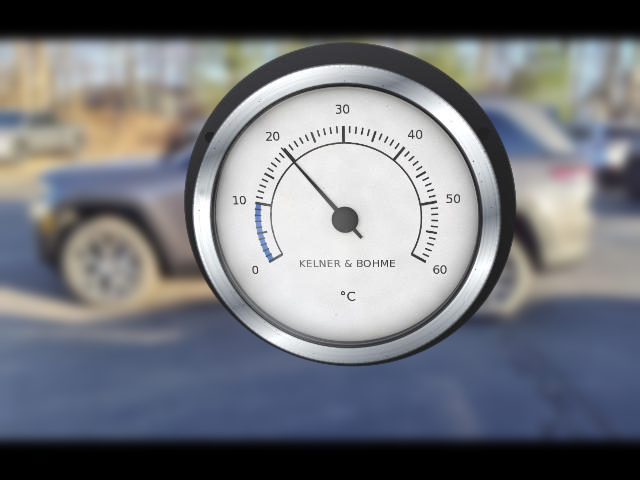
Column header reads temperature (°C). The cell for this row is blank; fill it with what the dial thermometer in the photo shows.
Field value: 20 °C
